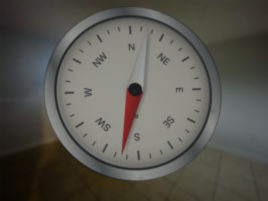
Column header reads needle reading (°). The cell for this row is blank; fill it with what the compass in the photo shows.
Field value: 195 °
